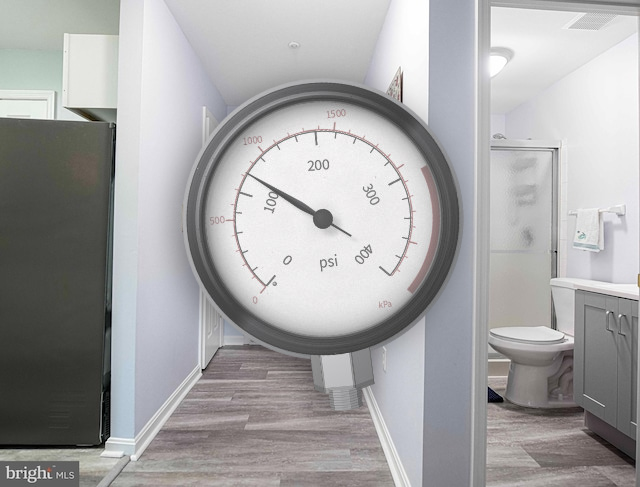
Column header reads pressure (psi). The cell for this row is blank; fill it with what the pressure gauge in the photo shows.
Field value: 120 psi
